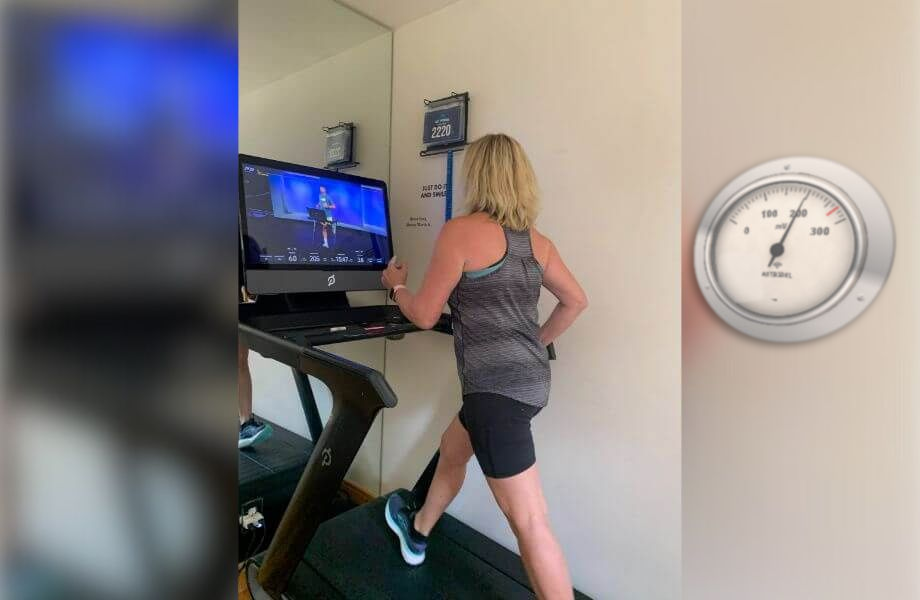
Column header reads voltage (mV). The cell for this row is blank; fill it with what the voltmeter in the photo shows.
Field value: 200 mV
